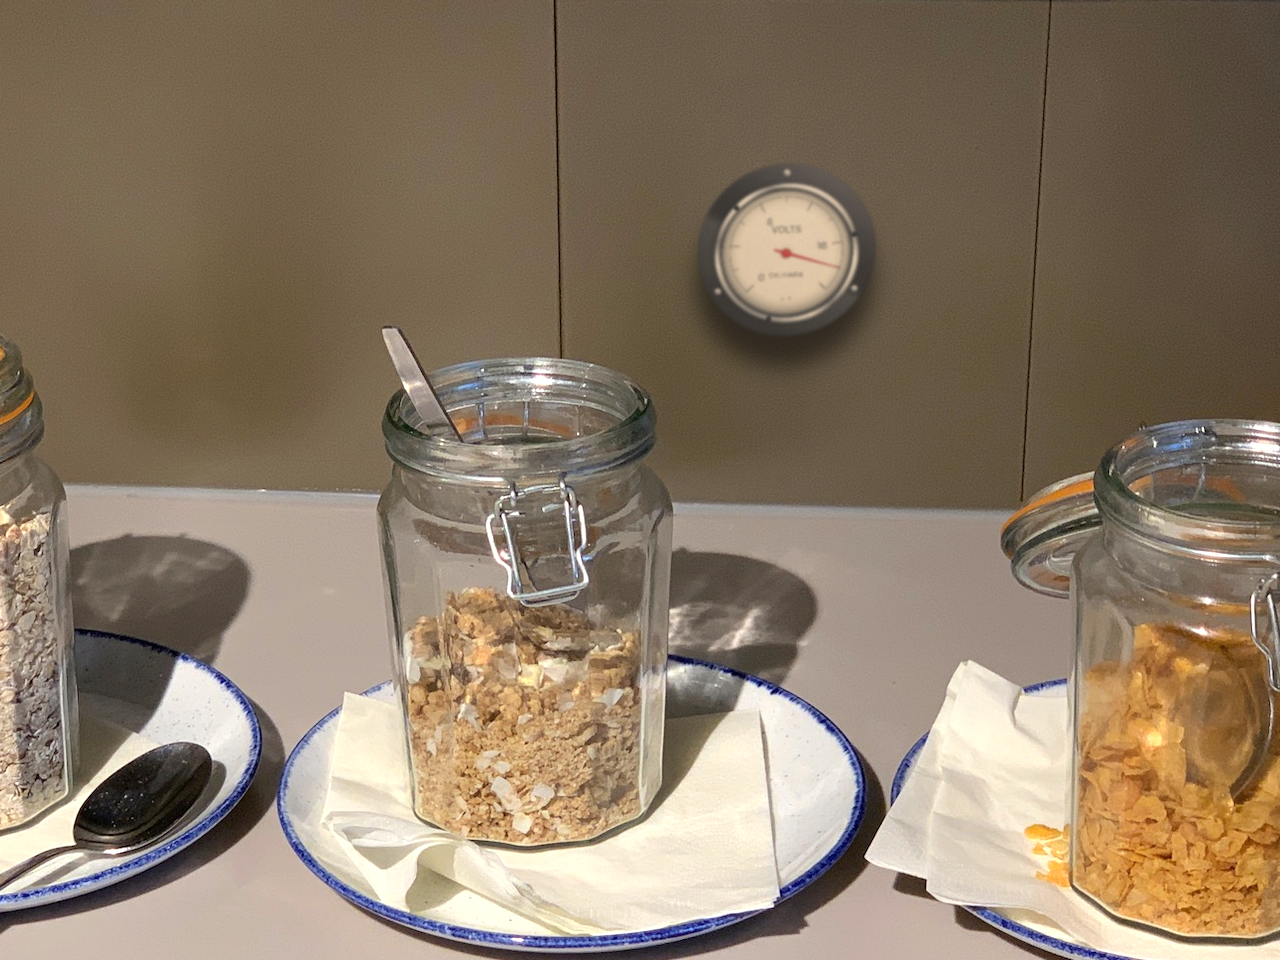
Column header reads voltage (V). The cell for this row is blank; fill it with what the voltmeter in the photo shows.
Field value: 18 V
